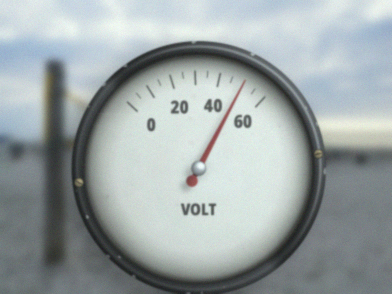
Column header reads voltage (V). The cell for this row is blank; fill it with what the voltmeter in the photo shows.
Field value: 50 V
